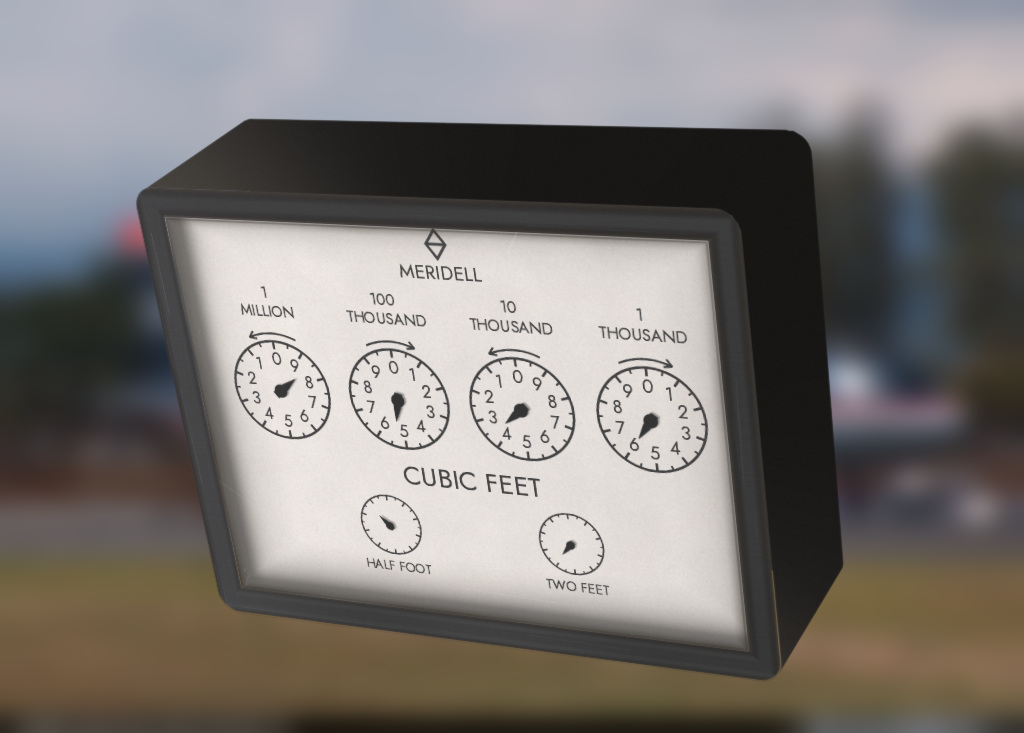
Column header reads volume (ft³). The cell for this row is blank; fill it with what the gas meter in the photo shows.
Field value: 853600 ft³
